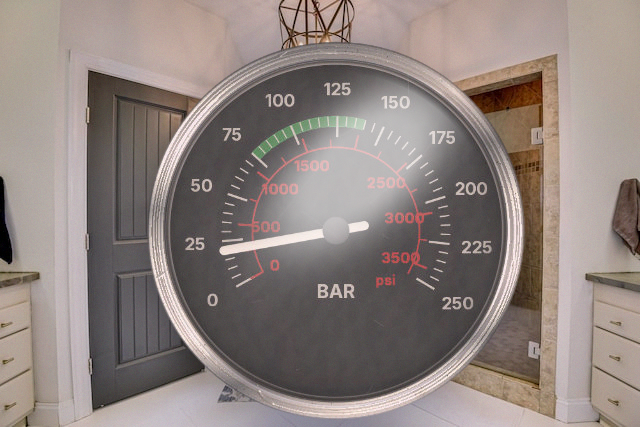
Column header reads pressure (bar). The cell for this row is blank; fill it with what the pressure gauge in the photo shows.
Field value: 20 bar
